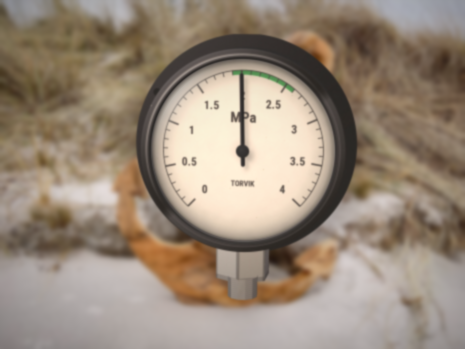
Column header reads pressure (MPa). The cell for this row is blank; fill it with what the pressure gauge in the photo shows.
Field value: 2 MPa
